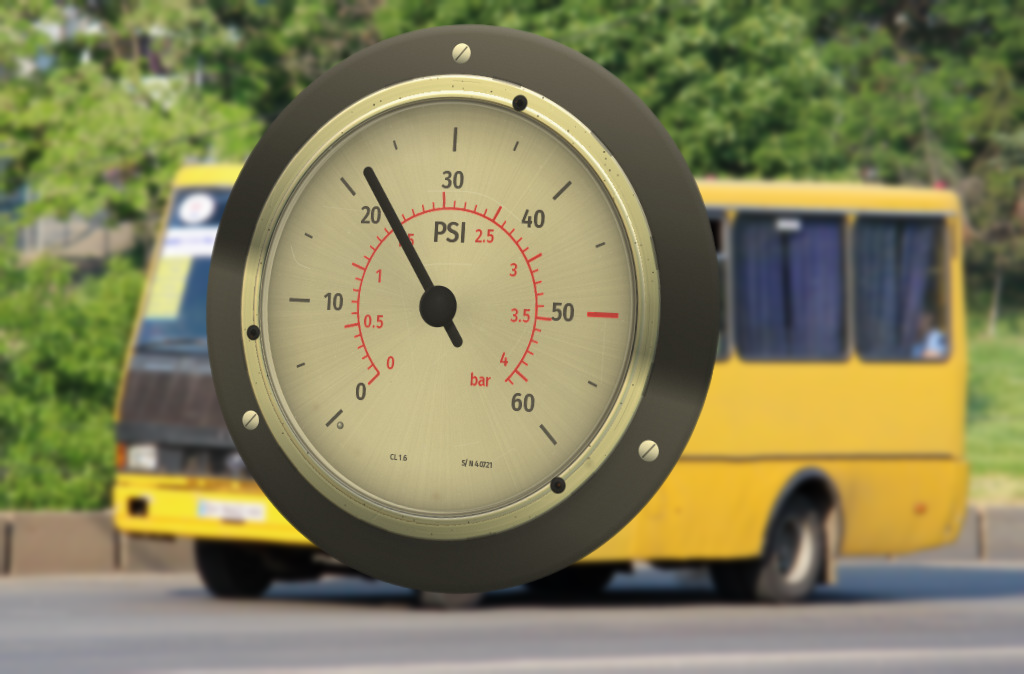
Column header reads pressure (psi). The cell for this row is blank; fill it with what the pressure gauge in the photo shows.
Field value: 22.5 psi
